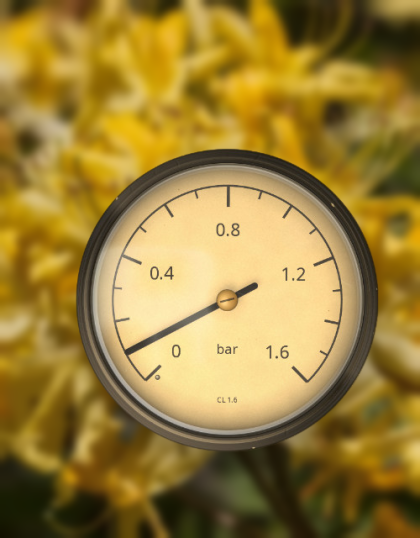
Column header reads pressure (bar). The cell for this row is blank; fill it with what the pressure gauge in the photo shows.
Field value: 0.1 bar
